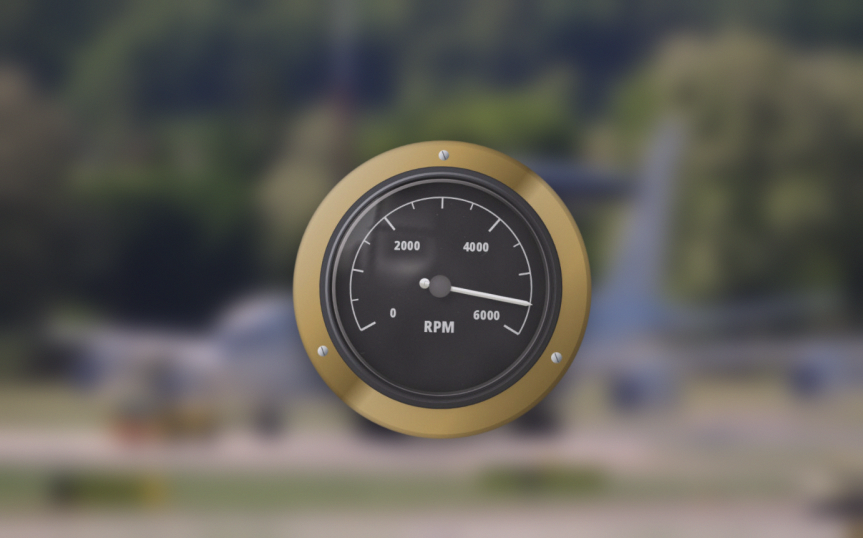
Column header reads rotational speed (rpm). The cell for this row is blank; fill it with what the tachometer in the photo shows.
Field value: 5500 rpm
